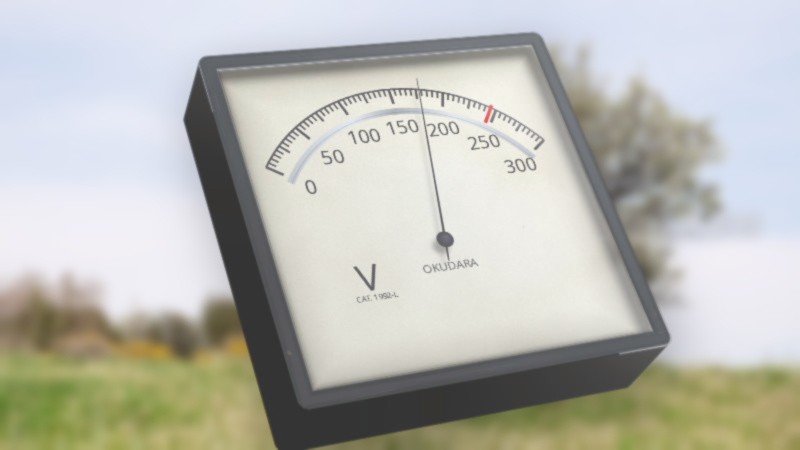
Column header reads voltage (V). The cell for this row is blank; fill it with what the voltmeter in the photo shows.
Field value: 175 V
